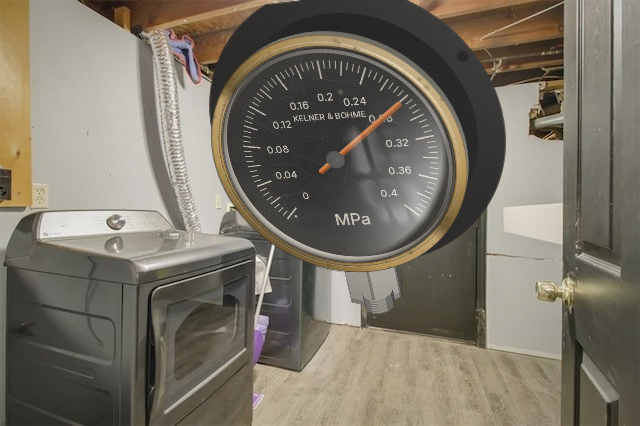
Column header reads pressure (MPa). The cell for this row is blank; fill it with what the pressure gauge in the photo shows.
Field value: 0.28 MPa
